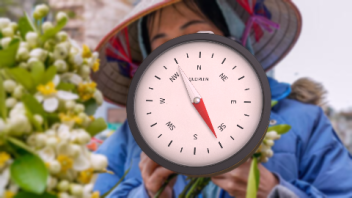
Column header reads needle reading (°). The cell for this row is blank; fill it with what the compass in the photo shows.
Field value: 150 °
